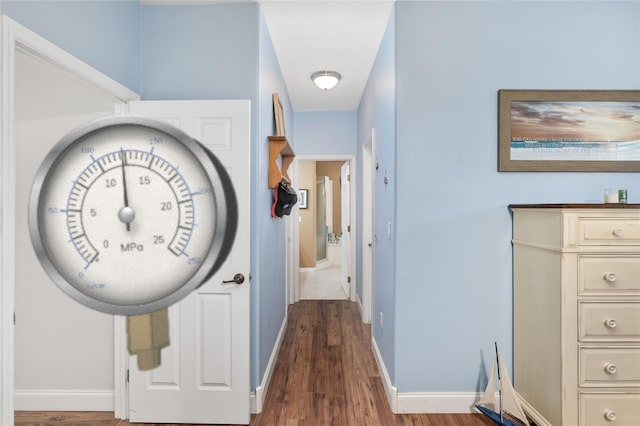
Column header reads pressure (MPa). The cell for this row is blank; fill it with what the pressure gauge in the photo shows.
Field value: 12.5 MPa
